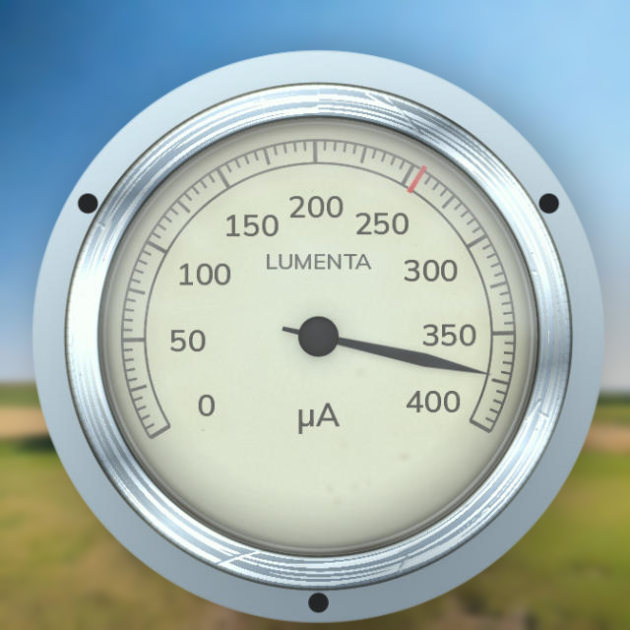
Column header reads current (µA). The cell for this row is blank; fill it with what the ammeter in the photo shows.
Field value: 372.5 µA
